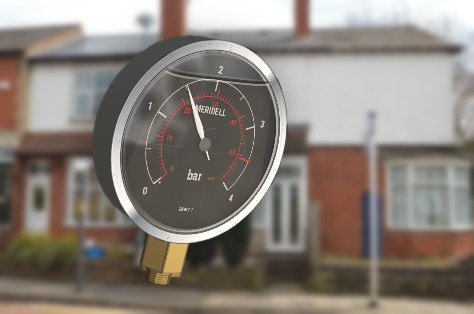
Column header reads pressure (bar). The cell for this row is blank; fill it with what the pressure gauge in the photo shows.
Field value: 1.5 bar
